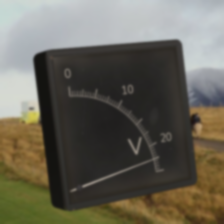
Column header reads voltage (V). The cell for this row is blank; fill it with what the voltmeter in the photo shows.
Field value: 22.5 V
